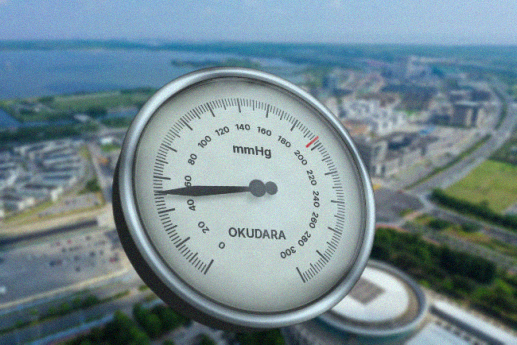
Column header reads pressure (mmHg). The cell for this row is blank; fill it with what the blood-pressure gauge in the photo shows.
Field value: 50 mmHg
